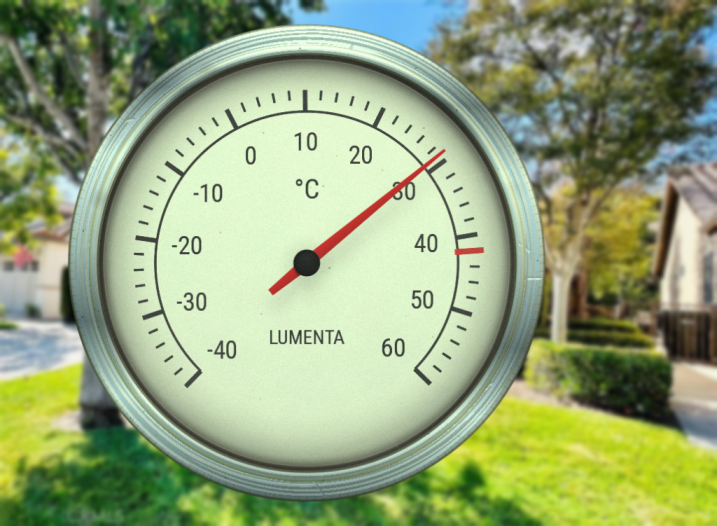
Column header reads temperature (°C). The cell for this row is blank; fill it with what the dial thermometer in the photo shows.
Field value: 29 °C
